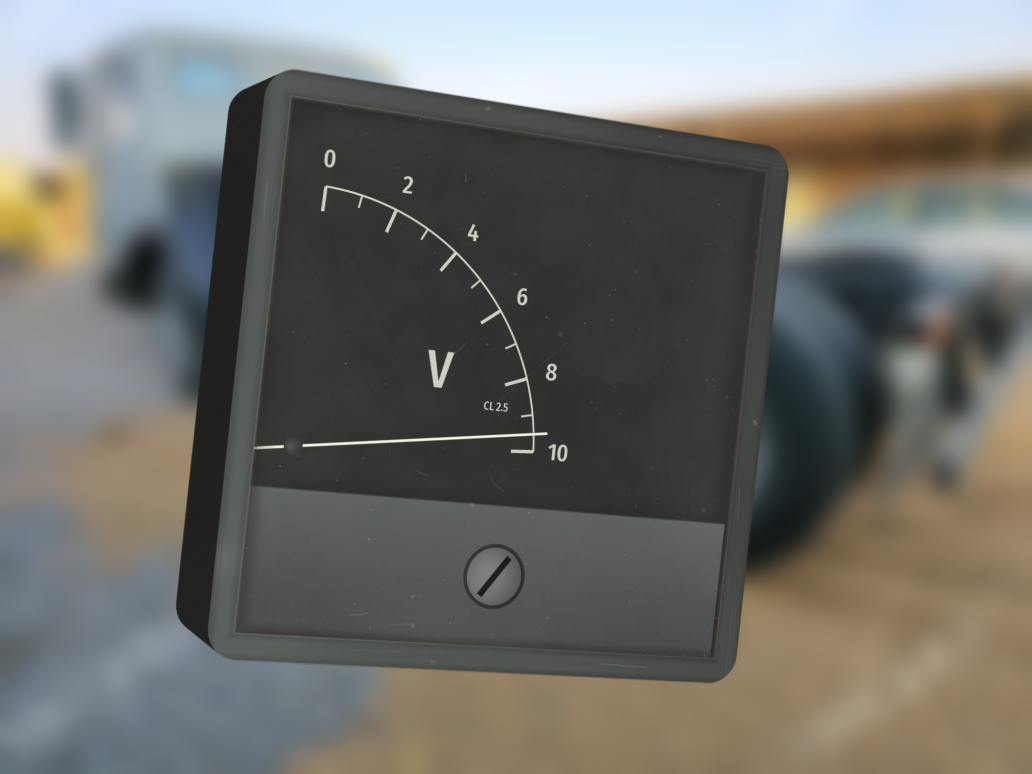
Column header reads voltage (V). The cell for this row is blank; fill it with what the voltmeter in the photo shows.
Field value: 9.5 V
